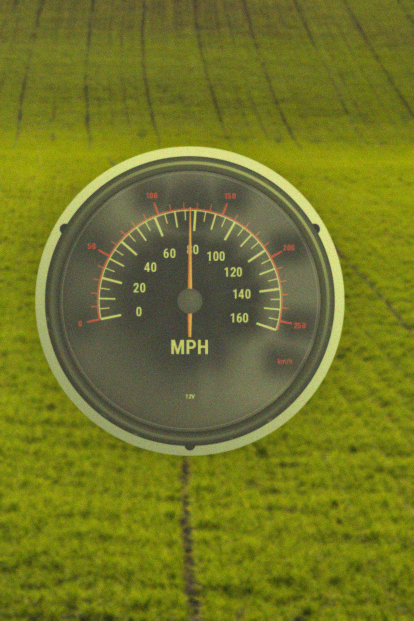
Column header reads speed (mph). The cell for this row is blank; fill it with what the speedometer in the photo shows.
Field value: 77.5 mph
